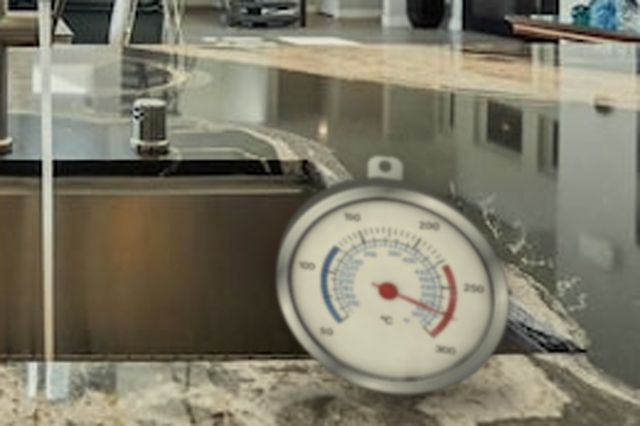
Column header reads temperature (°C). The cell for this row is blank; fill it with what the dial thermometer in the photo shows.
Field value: 275 °C
